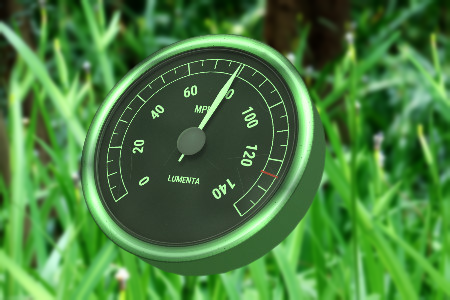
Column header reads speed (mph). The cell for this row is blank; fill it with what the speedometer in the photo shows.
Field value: 80 mph
